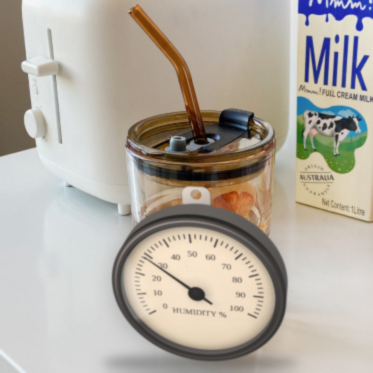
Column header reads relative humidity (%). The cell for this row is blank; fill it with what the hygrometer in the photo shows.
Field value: 30 %
